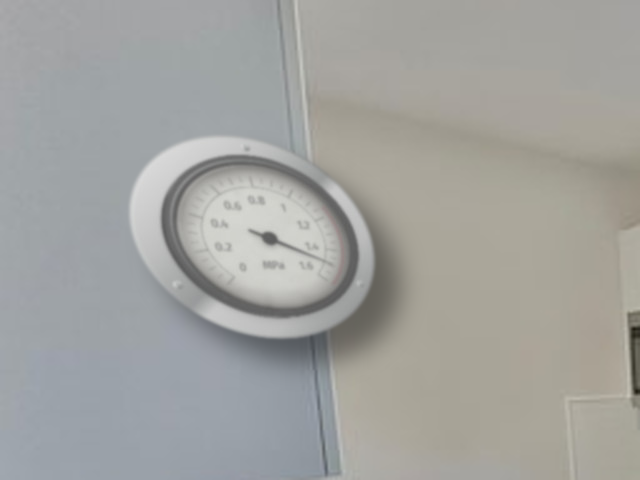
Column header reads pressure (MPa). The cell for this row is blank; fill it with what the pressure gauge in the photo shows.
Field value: 1.5 MPa
